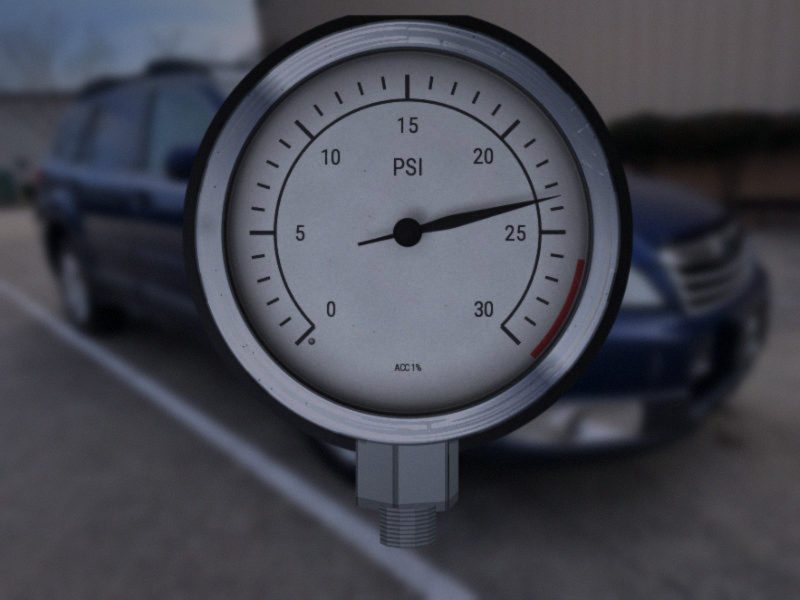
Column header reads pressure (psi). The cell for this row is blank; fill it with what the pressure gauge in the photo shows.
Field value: 23.5 psi
